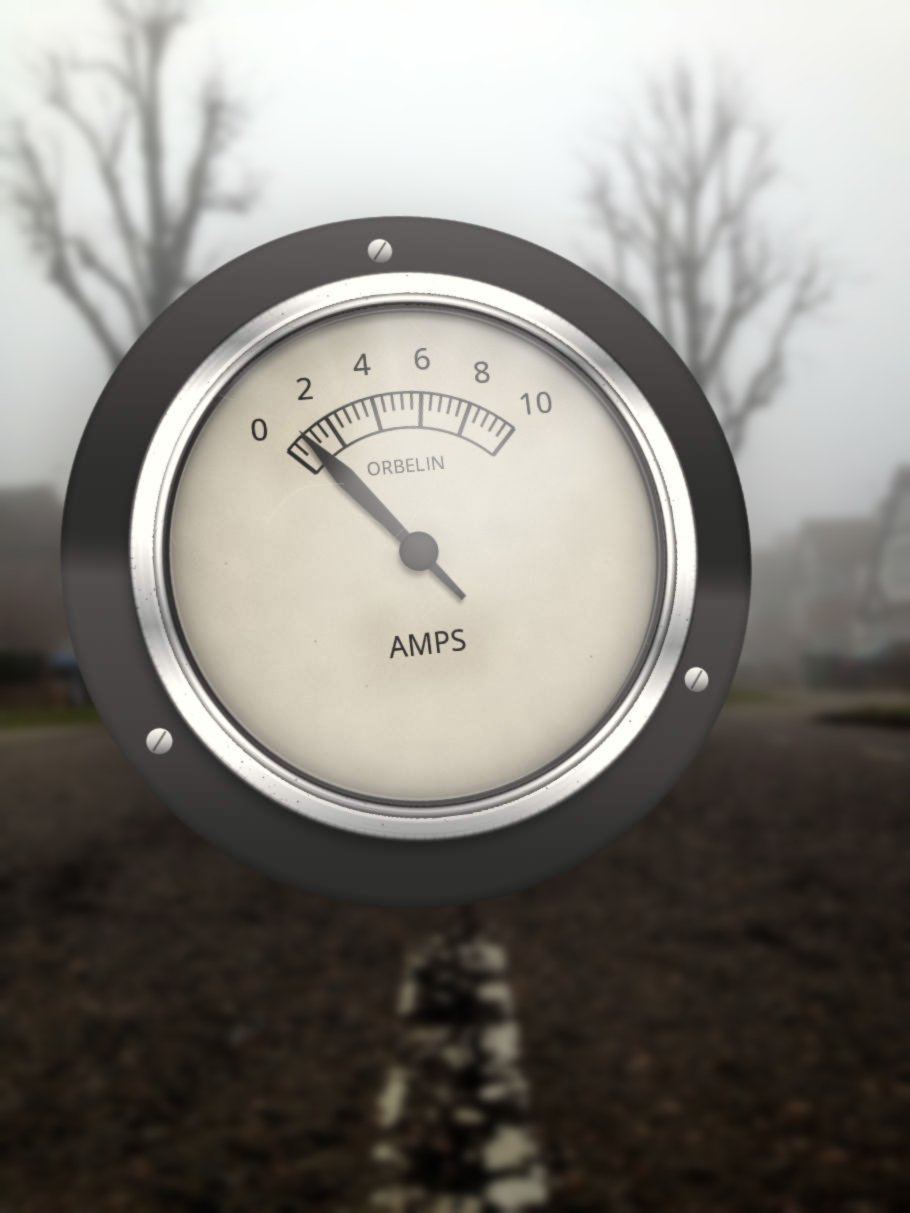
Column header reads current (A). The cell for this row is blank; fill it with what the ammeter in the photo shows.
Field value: 0.8 A
